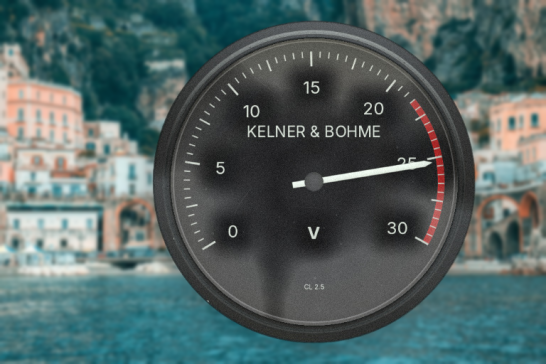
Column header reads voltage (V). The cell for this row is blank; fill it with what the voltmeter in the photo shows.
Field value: 25.25 V
